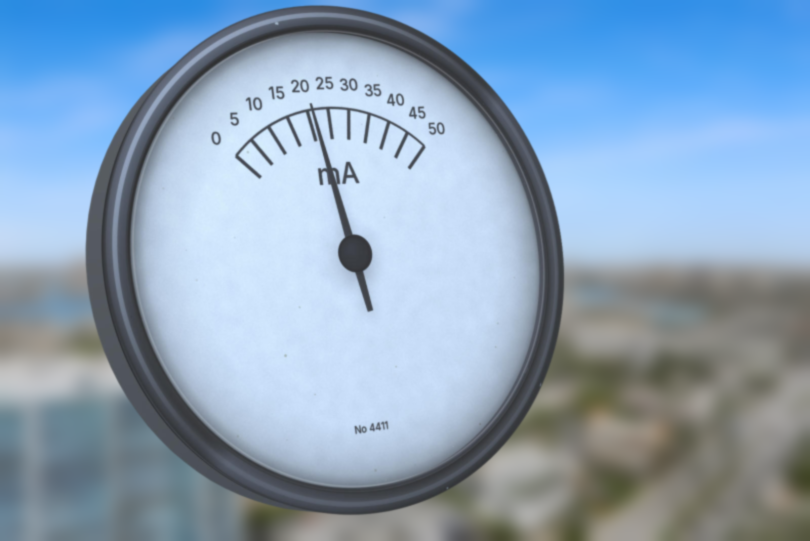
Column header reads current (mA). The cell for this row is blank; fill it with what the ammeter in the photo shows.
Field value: 20 mA
